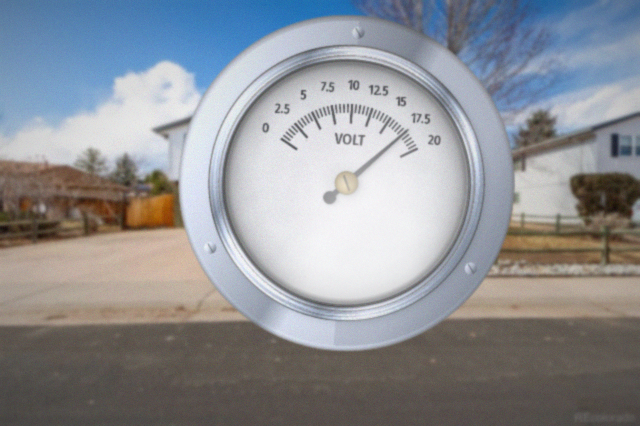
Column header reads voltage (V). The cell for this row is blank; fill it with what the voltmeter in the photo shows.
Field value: 17.5 V
